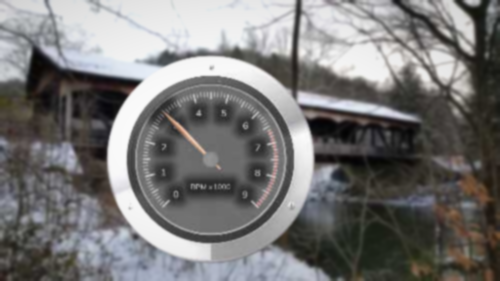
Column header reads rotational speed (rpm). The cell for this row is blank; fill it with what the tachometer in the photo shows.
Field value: 3000 rpm
